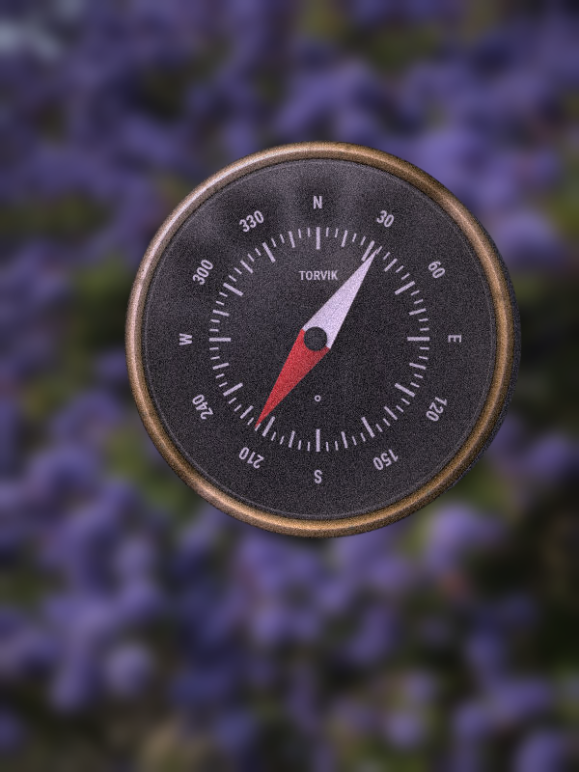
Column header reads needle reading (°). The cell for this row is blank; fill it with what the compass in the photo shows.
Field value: 215 °
